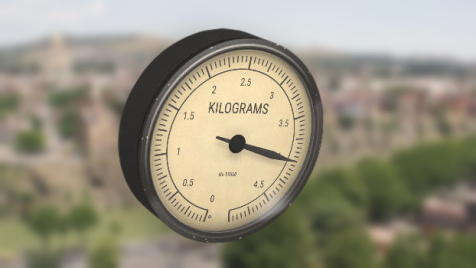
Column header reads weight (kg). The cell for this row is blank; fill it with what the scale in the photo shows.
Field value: 4 kg
